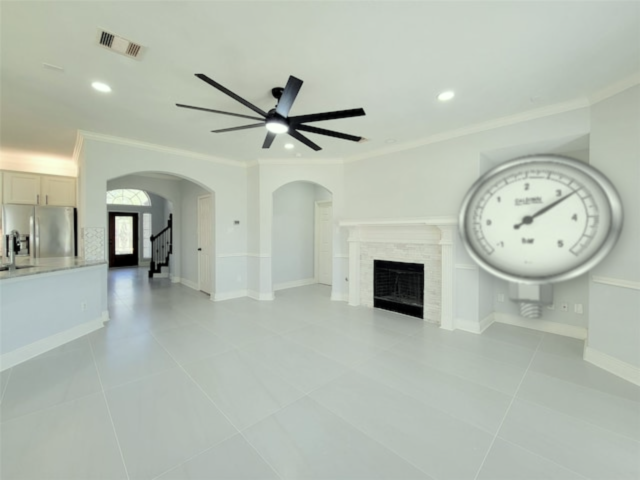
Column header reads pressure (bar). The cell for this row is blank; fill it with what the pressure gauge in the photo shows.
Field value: 3.25 bar
